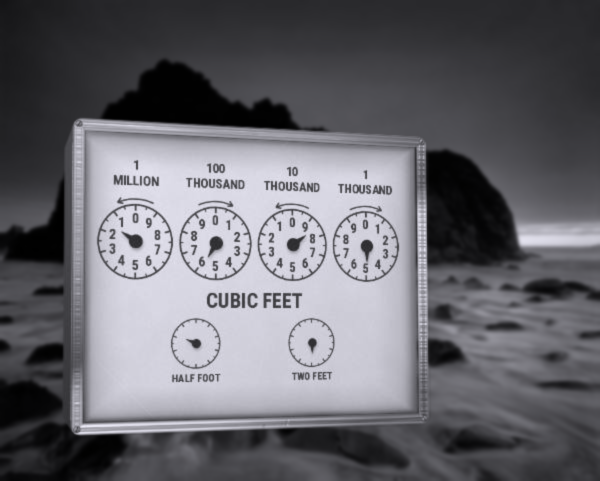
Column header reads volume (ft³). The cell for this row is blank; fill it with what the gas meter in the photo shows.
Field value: 158500 ft³
